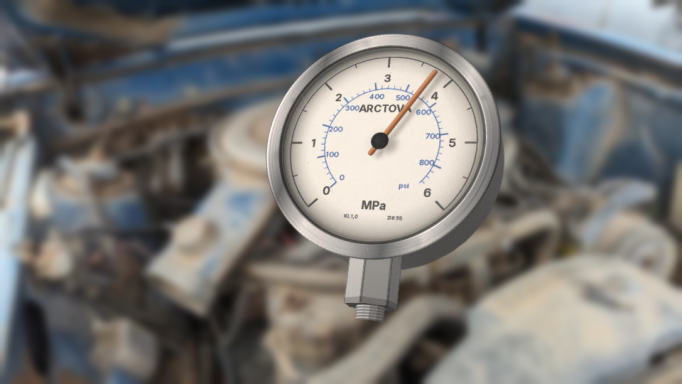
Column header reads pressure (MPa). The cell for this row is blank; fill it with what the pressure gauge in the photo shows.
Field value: 3.75 MPa
